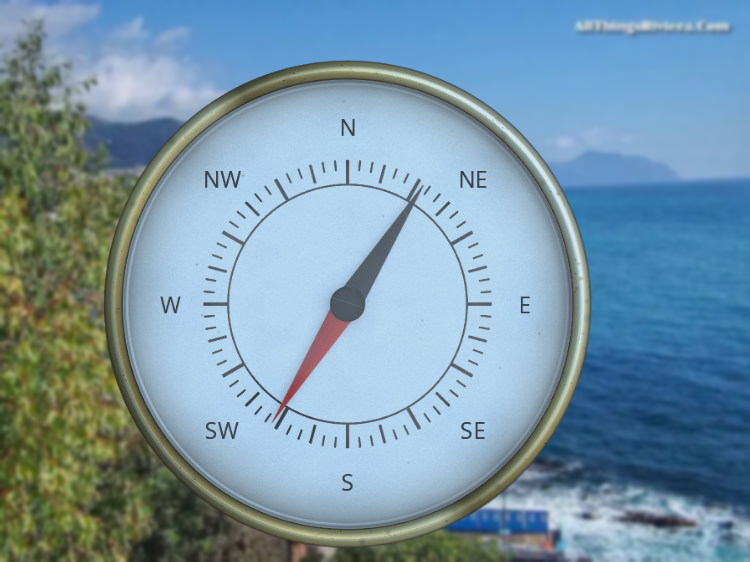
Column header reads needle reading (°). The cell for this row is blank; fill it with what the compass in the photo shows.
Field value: 212.5 °
